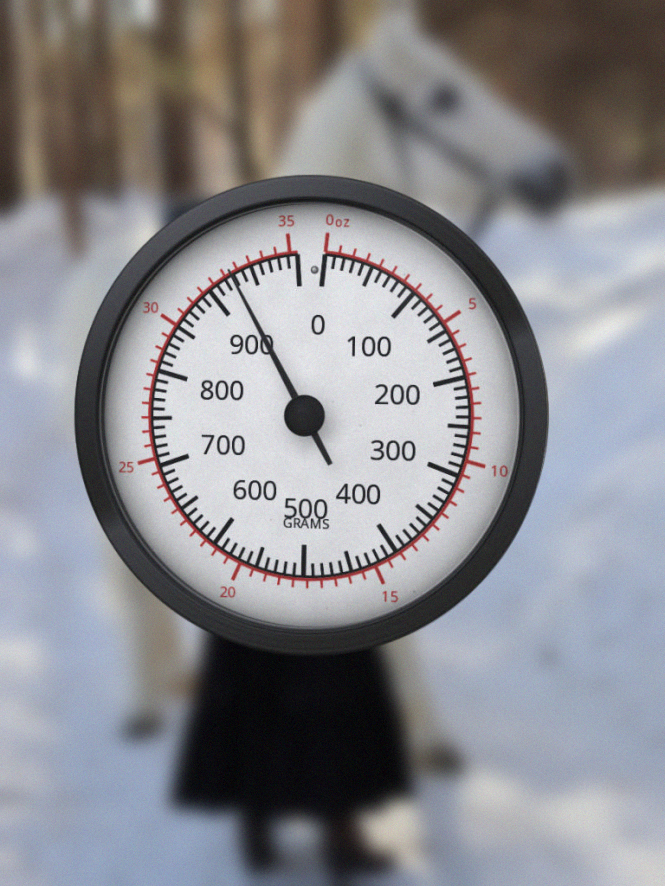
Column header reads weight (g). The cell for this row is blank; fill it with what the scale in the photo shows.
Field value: 930 g
